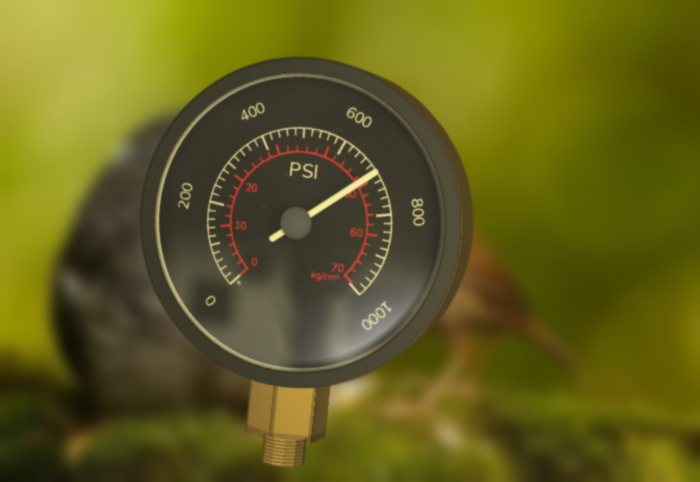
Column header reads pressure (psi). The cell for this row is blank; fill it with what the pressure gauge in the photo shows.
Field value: 700 psi
